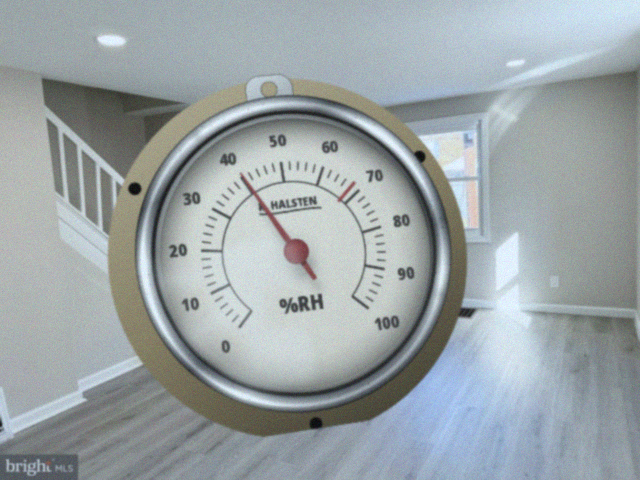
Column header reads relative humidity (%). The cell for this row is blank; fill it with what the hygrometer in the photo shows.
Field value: 40 %
